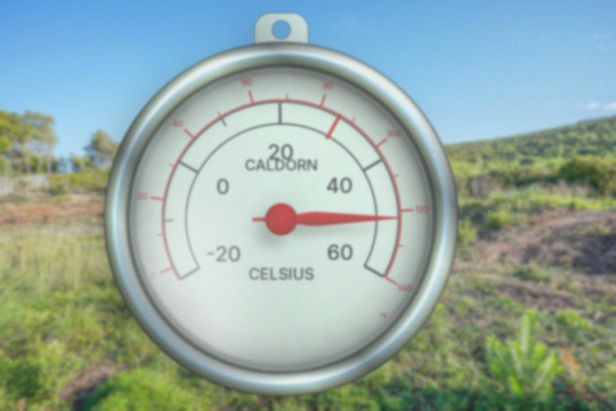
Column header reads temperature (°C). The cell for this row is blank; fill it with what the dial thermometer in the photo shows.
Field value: 50 °C
